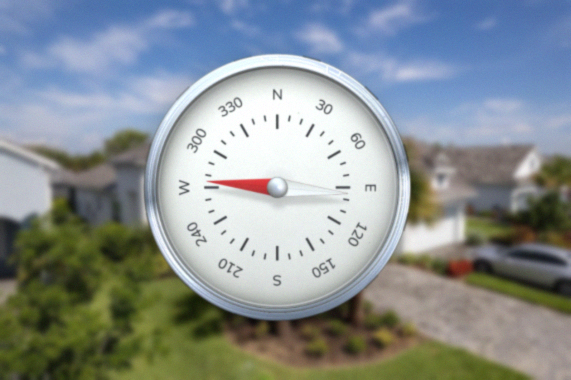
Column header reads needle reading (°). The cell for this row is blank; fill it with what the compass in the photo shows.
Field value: 275 °
